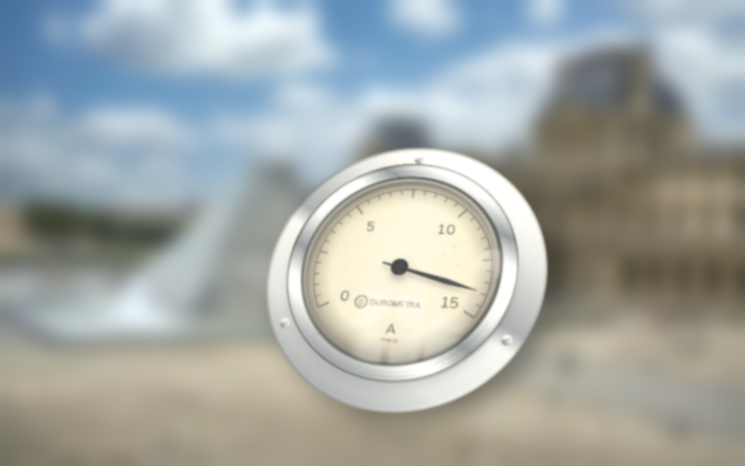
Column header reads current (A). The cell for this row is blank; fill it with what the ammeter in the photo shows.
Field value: 14 A
